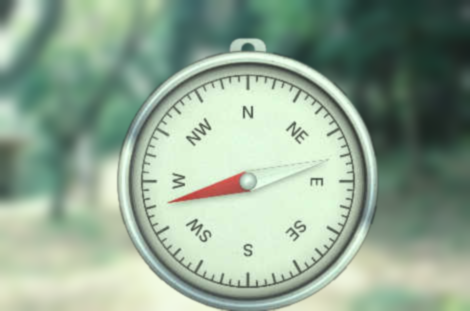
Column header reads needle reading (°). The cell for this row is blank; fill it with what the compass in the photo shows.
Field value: 255 °
